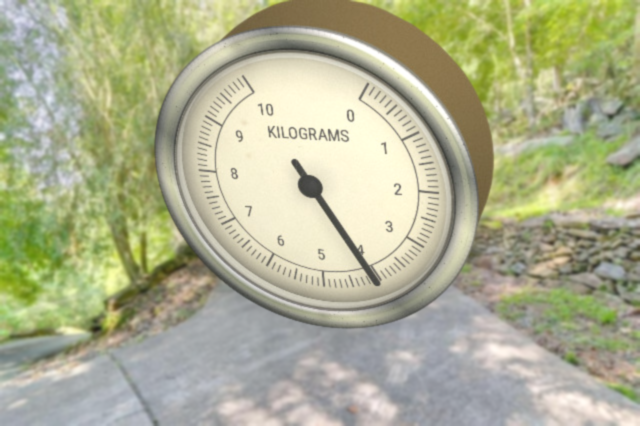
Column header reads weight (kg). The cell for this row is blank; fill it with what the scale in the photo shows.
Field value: 4 kg
